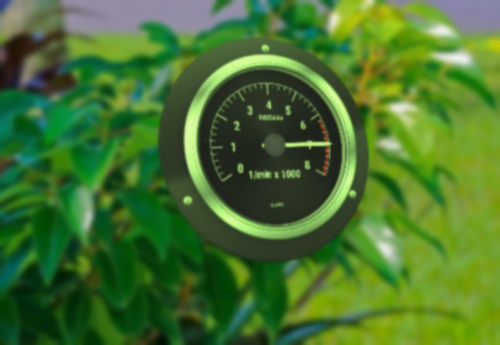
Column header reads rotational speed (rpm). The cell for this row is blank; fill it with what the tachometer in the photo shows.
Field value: 7000 rpm
